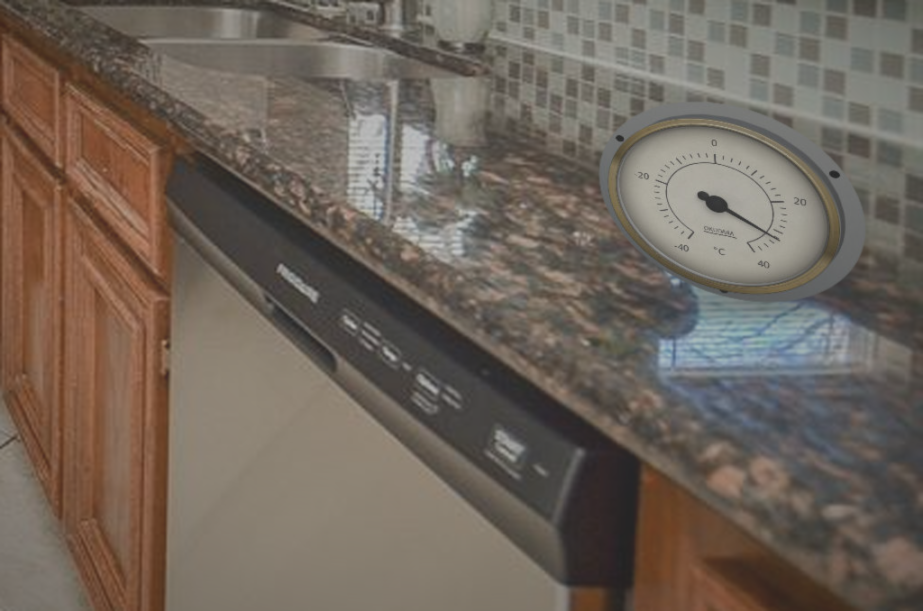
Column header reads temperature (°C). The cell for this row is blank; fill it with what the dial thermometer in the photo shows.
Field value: 32 °C
